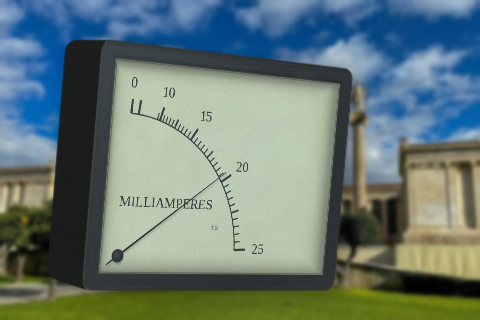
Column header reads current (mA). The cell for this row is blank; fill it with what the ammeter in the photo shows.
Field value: 19.5 mA
